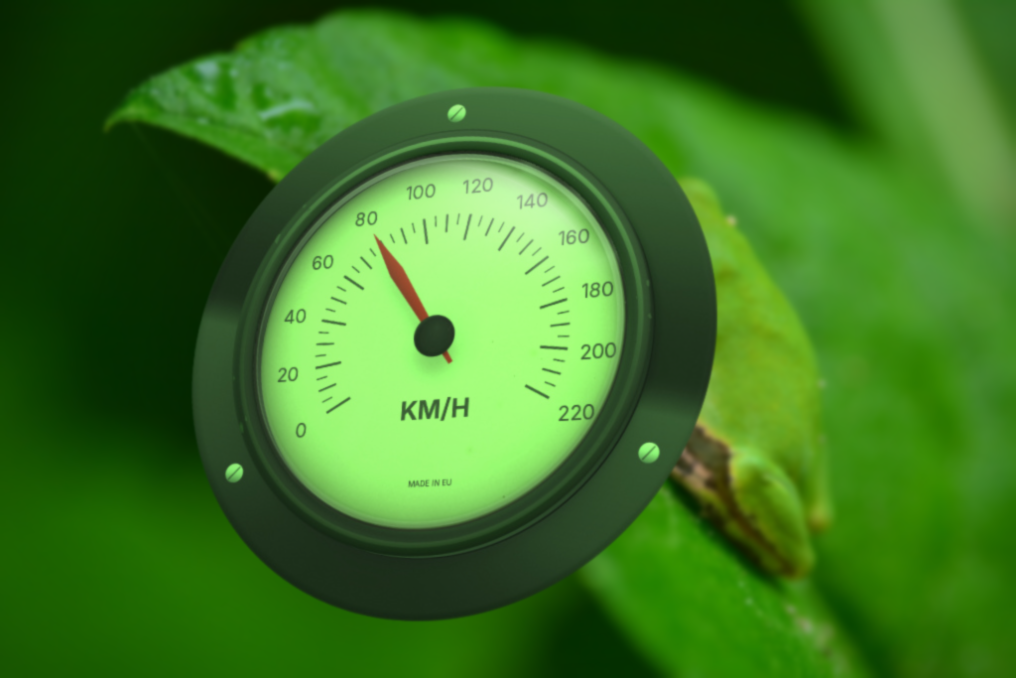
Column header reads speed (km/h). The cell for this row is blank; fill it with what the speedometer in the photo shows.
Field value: 80 km/h
